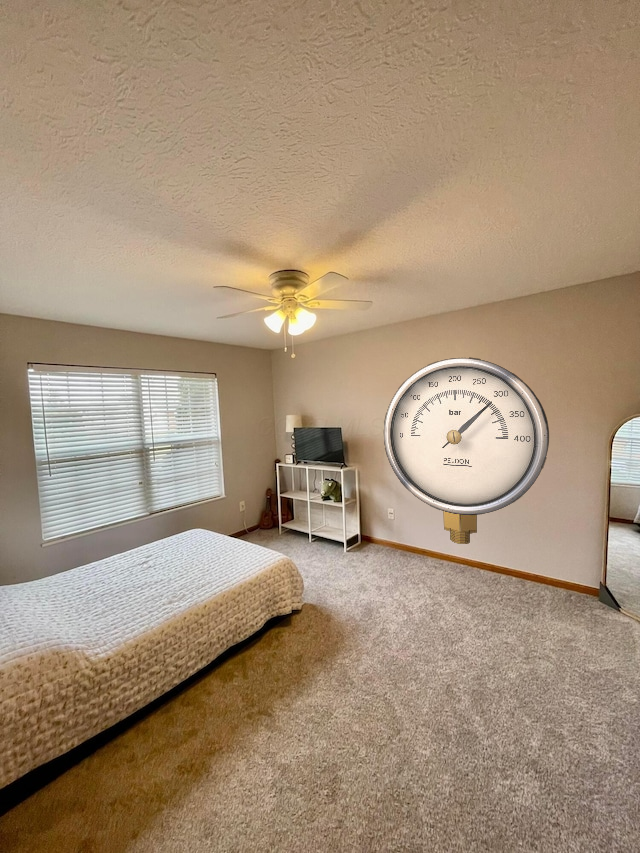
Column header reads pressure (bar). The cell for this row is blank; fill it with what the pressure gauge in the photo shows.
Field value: 300 bar
